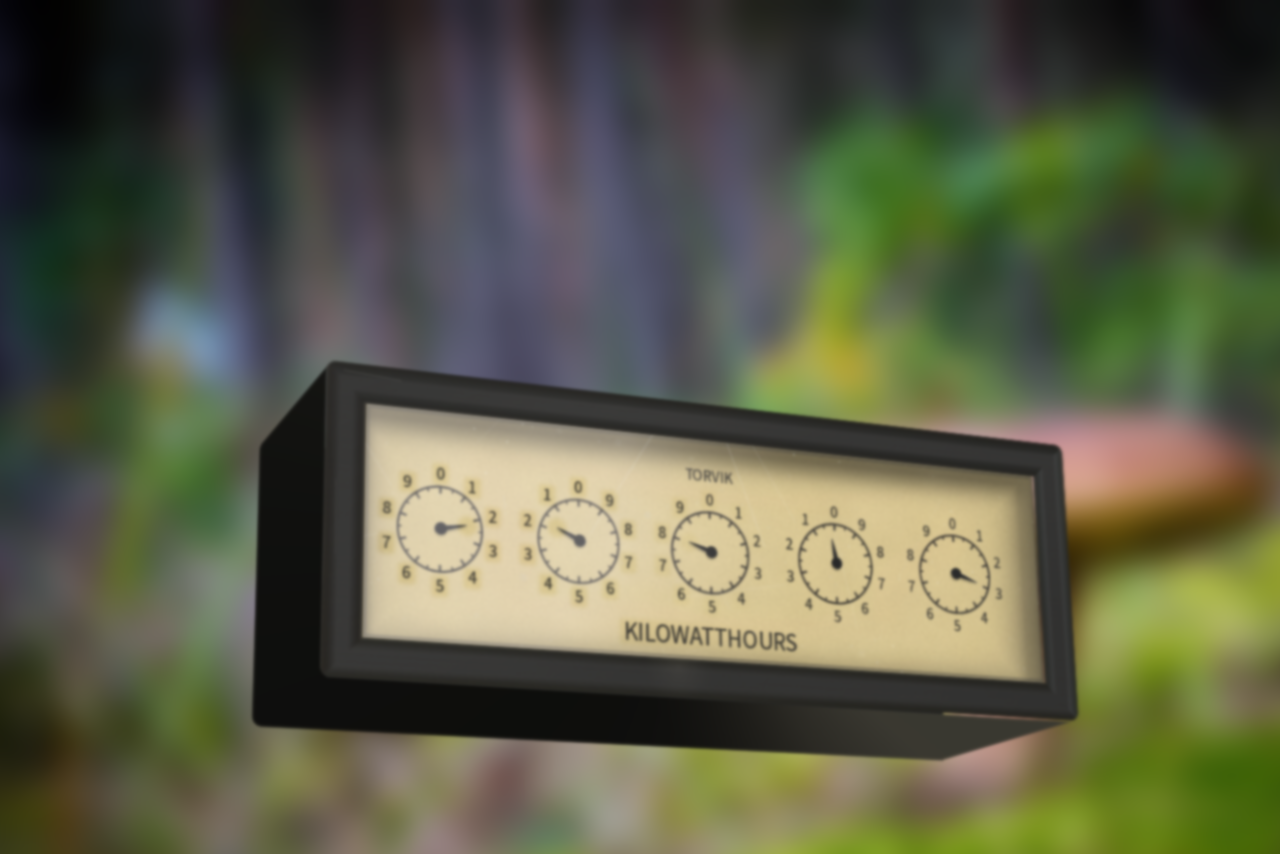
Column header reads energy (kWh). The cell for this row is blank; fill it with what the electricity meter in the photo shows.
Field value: 21803 kWh
